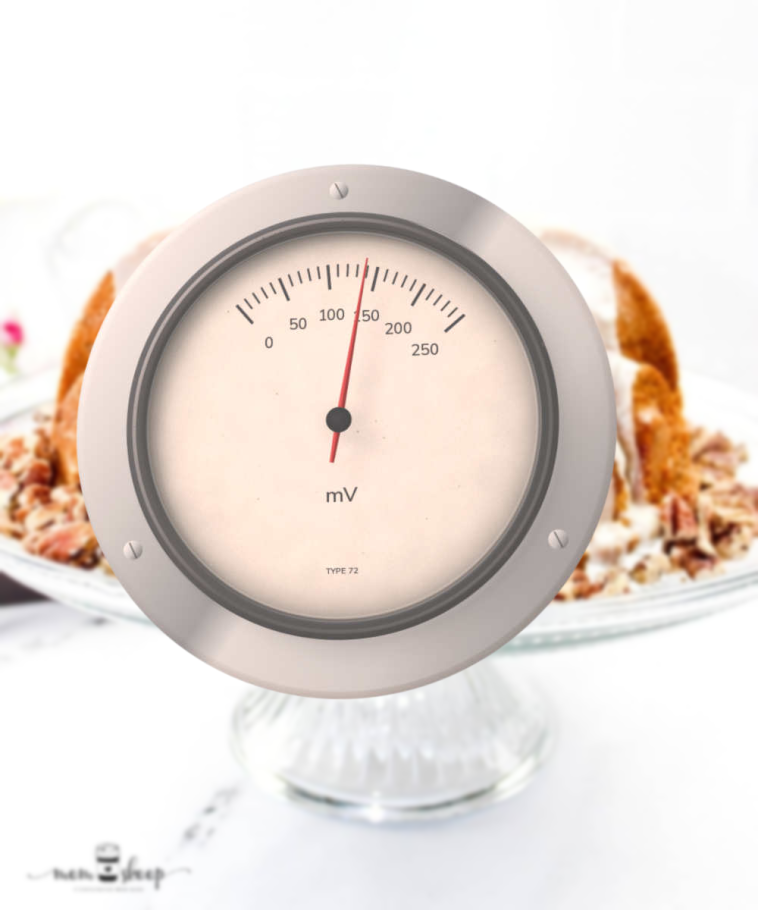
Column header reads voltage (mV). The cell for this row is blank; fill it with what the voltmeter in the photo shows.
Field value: 140 mV
